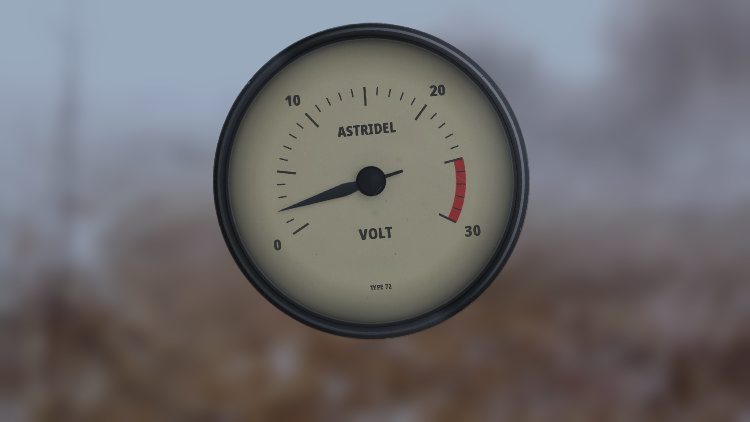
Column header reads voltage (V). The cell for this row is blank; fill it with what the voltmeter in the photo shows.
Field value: 2 V
